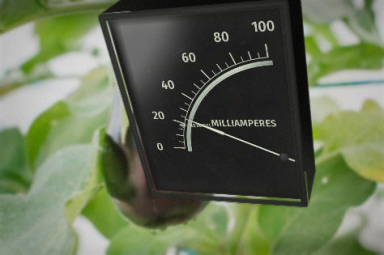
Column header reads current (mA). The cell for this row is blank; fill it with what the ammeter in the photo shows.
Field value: 25 mA
